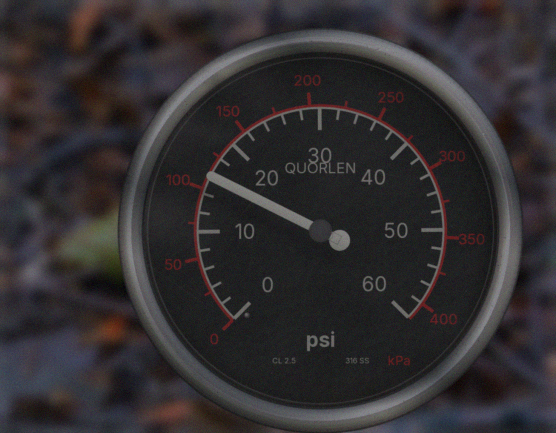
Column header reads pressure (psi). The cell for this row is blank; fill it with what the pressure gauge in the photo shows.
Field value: 16 psi
